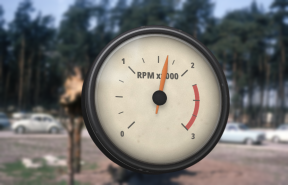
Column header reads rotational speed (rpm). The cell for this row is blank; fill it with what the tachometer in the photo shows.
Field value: 1625 rpm
